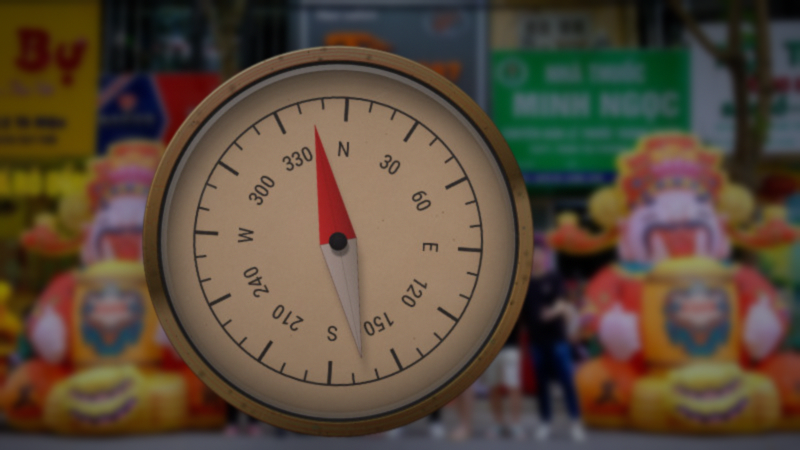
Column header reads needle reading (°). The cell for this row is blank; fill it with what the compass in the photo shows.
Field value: 345 °
